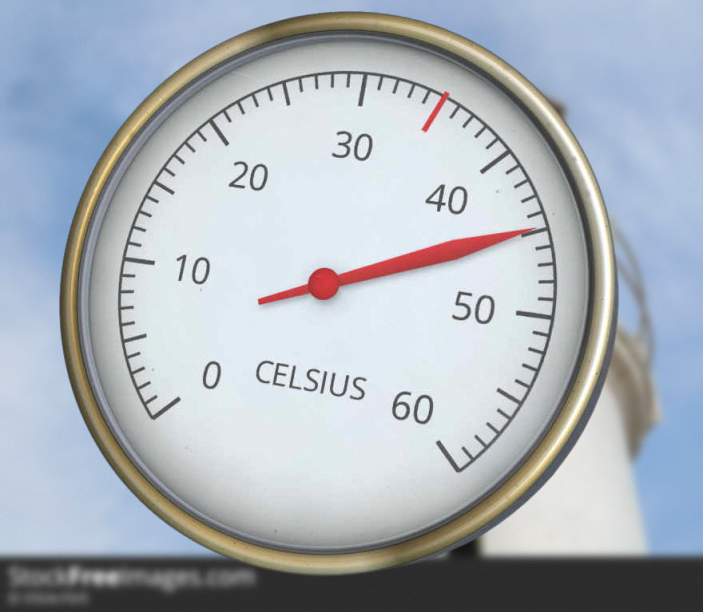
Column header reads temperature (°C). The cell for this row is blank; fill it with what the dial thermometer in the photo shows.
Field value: 45 °C
